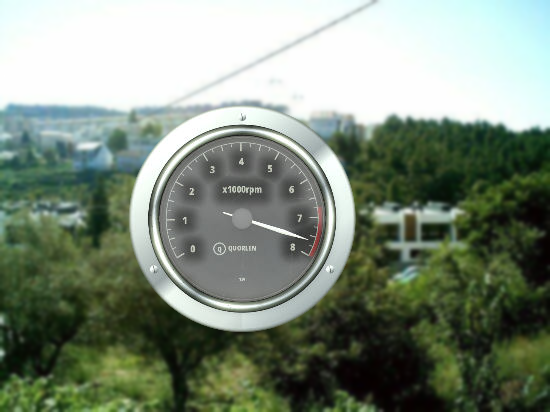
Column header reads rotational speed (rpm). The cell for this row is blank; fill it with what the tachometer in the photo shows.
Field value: 7625 rpm
